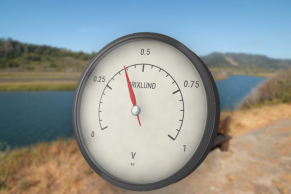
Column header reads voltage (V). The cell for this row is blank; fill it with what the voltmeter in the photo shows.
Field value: 0.4 V
